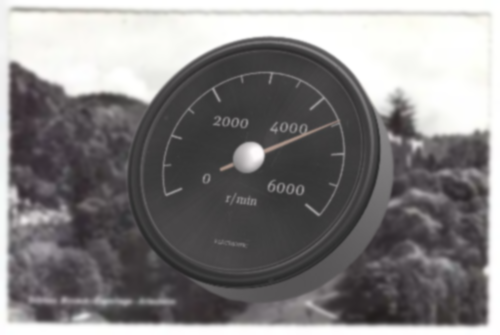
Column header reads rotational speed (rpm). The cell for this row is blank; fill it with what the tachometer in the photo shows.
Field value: 4500 rpm
